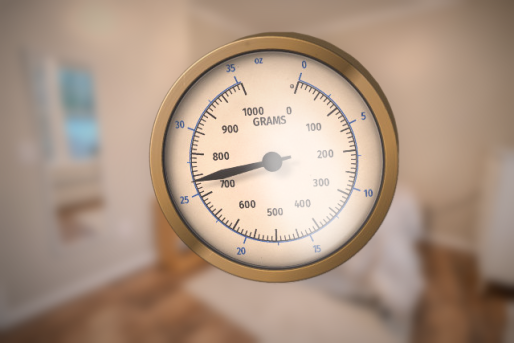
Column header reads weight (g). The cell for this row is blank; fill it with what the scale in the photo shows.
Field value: 740 g
